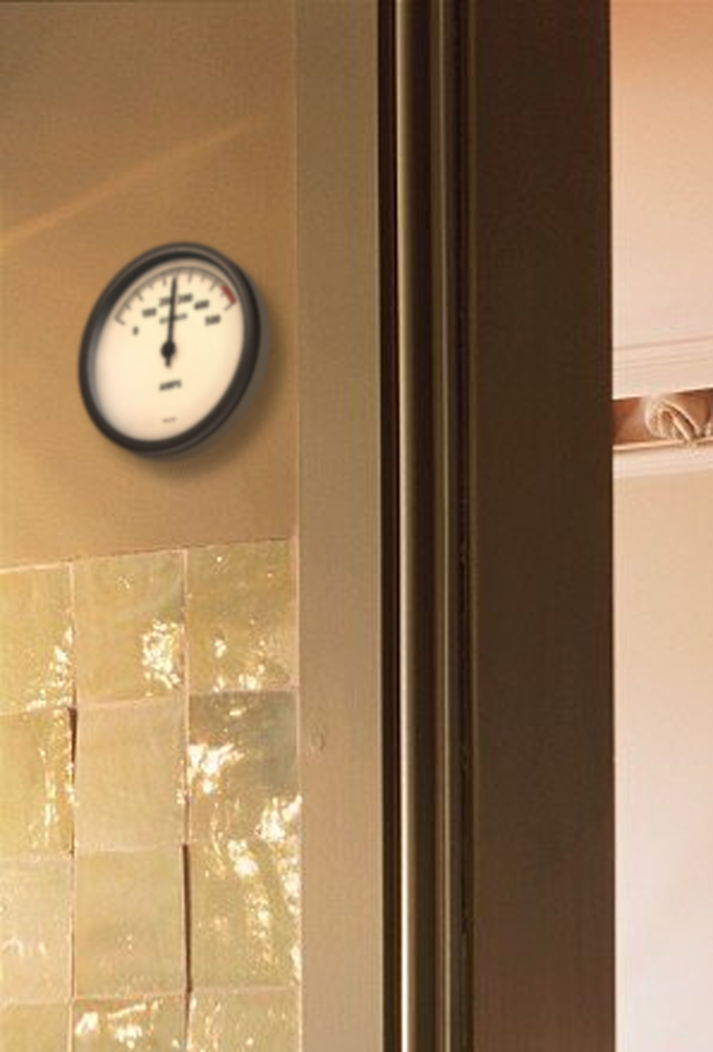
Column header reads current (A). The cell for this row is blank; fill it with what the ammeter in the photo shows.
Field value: 250 A
